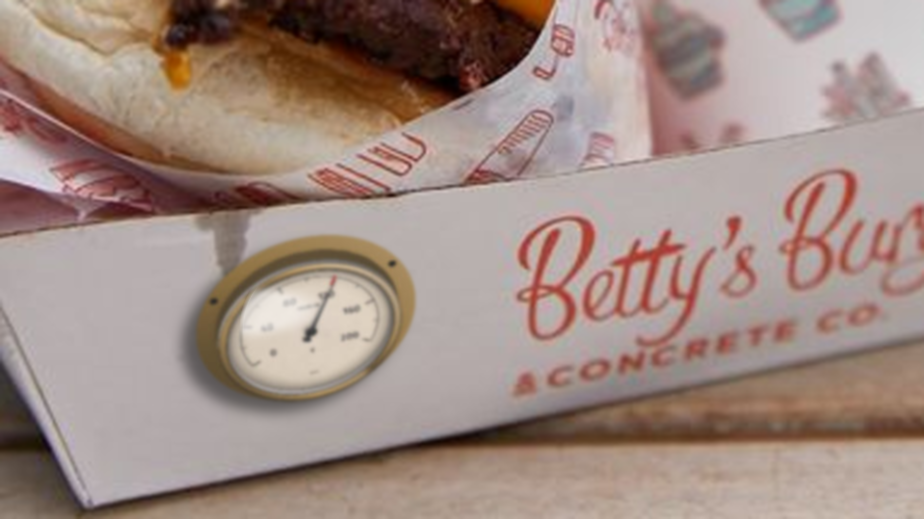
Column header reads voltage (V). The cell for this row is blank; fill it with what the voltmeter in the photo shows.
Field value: 120 V
